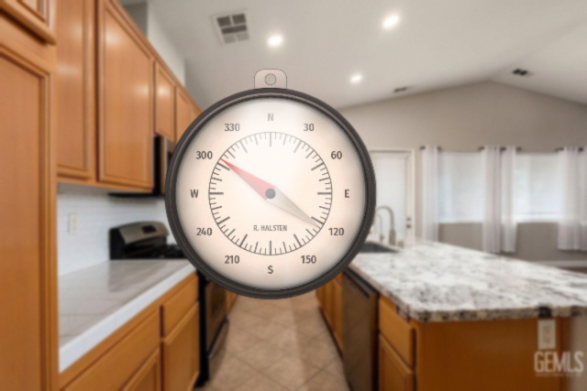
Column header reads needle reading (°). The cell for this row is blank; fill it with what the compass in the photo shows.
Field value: 305 °
